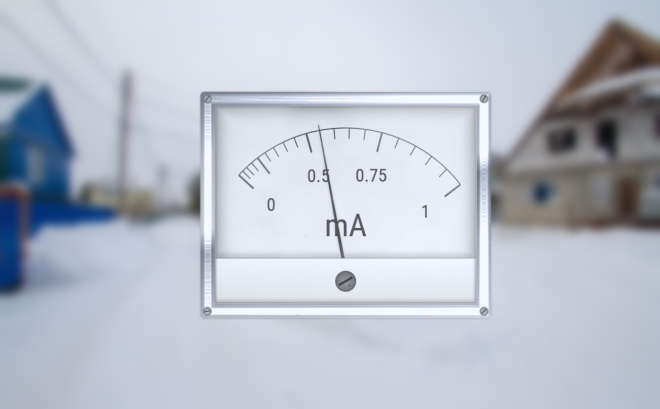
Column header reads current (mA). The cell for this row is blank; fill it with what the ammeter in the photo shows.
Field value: 0.55 mA
